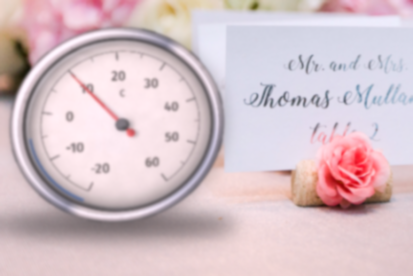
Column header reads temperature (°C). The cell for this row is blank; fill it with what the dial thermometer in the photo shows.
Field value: 10 °C
